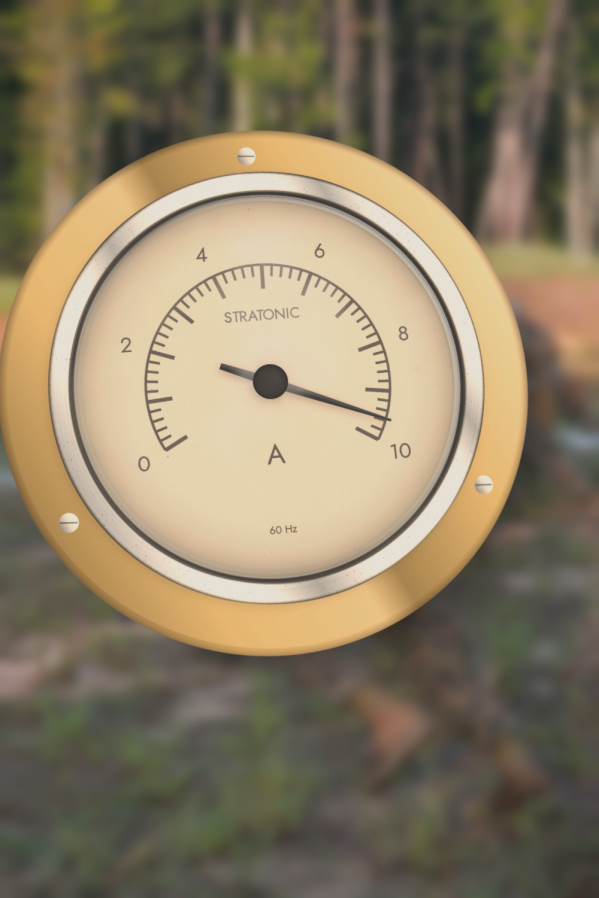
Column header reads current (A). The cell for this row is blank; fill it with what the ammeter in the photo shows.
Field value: 9.6 A
